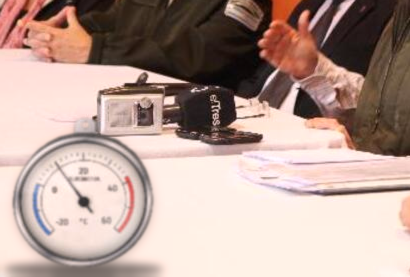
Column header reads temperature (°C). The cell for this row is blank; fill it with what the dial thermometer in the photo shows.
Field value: 10 °C
